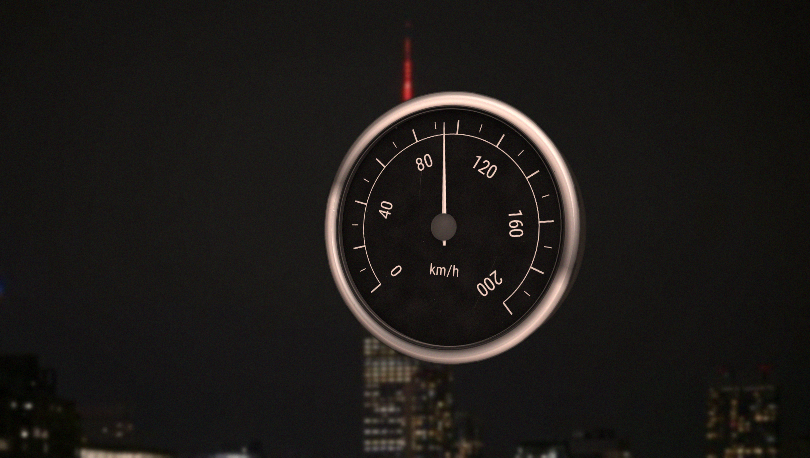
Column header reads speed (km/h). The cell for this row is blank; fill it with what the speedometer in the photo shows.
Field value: 95 km/h
